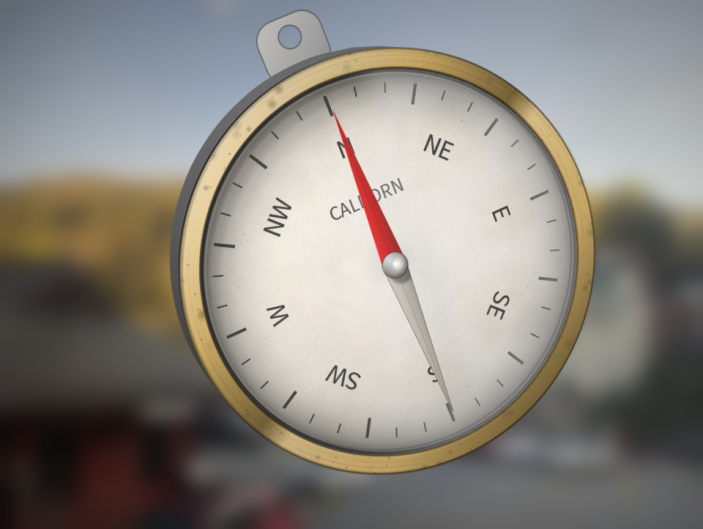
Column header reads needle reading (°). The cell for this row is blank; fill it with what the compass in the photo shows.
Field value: 0 °
